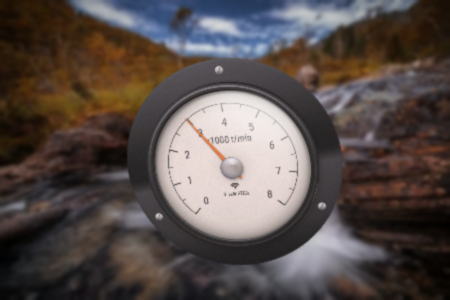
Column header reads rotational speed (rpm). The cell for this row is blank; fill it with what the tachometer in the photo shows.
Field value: 3000 rpm
